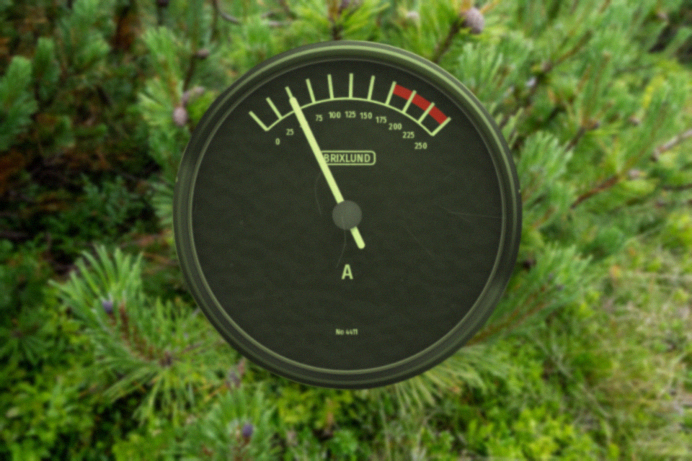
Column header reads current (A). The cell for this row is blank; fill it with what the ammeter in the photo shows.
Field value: 50 A
